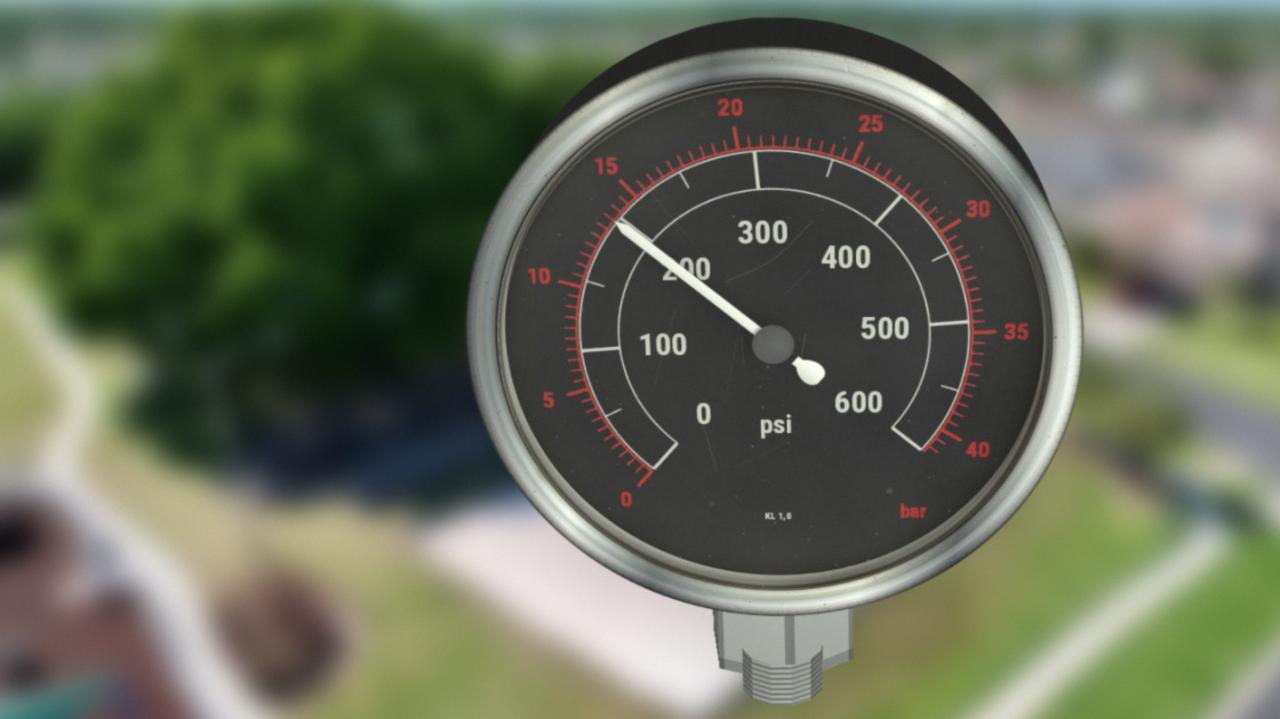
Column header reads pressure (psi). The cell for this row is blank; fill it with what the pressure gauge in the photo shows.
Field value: 200 psi
